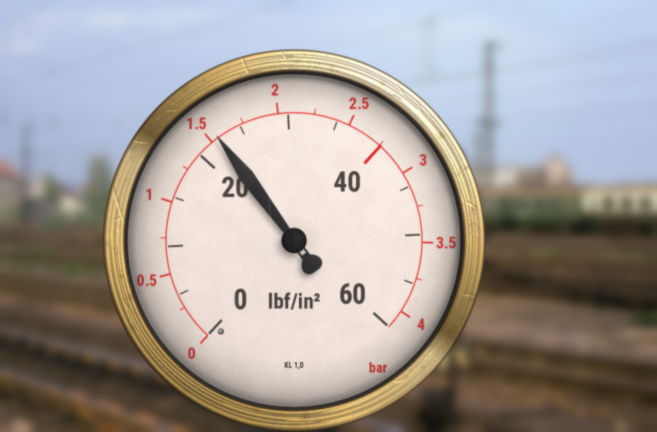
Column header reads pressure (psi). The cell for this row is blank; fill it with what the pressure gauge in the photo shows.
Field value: 22.5 psi
